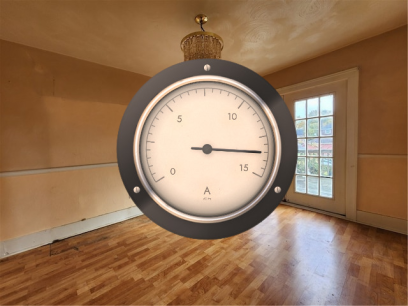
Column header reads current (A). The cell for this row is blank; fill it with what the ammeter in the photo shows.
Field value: 13.5 A
